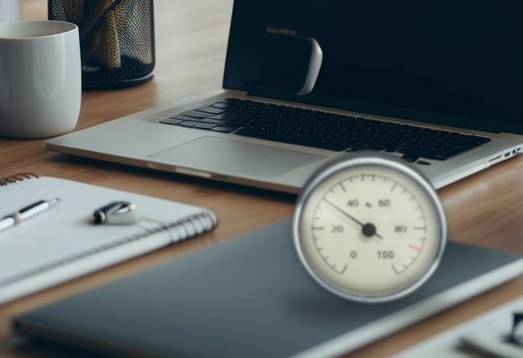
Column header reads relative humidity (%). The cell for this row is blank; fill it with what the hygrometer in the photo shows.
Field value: 32 %
